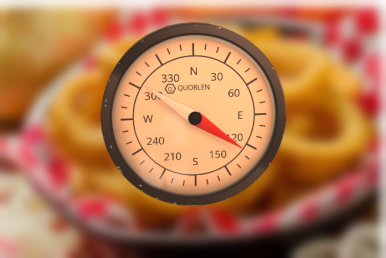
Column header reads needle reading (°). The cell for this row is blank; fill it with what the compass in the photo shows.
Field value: 125 °
